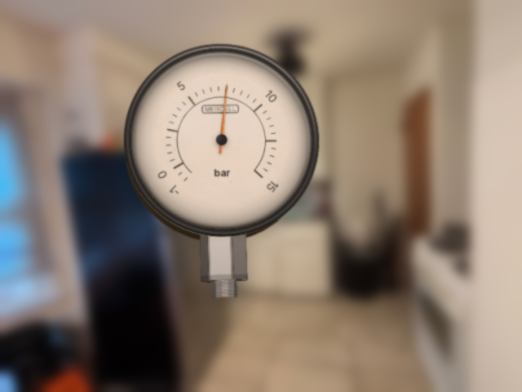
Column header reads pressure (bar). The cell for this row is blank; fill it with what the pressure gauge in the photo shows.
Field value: 7.5 bar
